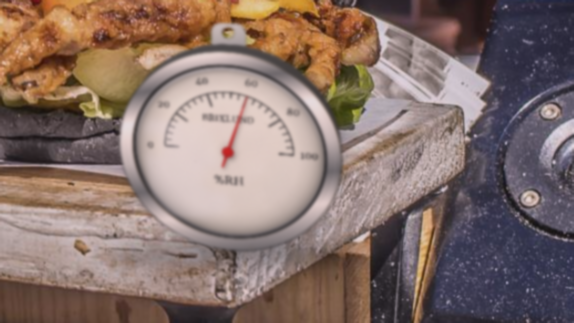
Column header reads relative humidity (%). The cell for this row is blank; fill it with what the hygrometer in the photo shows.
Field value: 60 %
